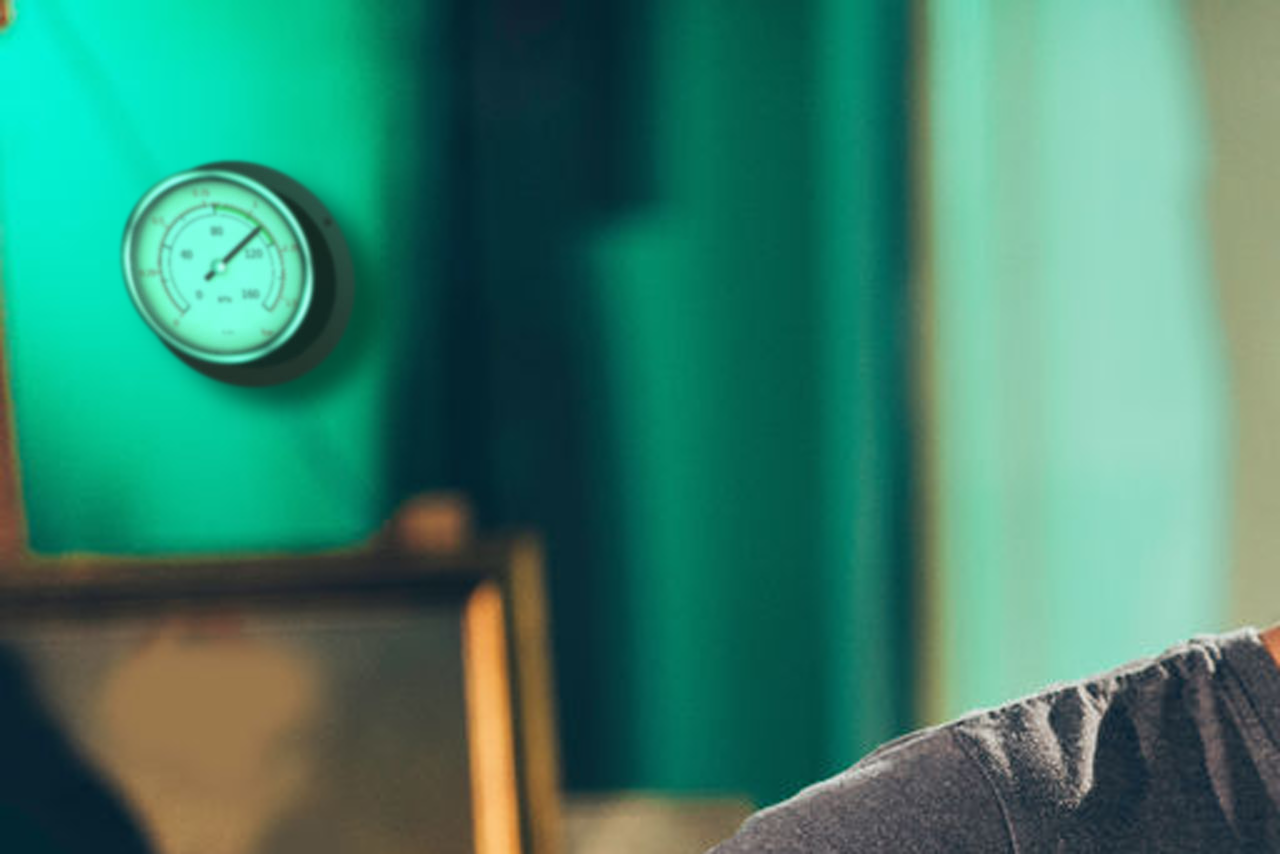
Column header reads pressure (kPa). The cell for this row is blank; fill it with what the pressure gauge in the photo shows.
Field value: 110 kPa
